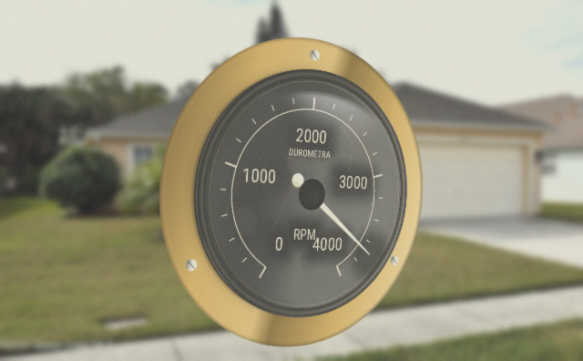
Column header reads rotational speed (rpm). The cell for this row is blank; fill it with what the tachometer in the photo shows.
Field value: 3700 rpm
